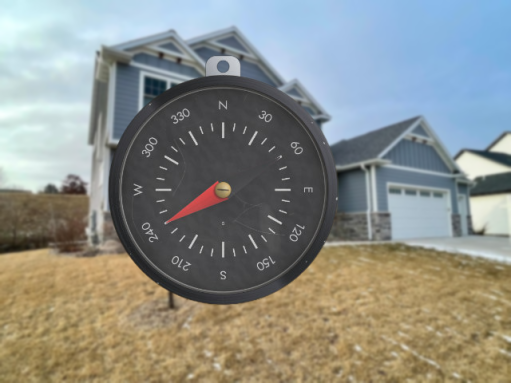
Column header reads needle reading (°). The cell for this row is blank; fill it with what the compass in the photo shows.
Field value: 240 °
